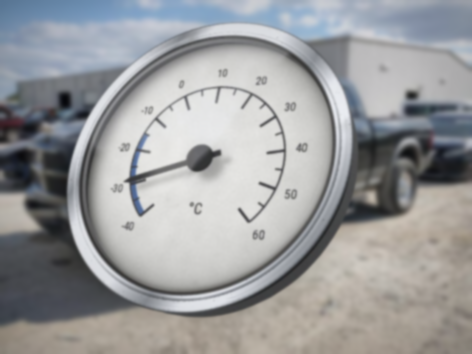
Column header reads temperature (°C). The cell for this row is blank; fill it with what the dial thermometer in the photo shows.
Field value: -30 °C
